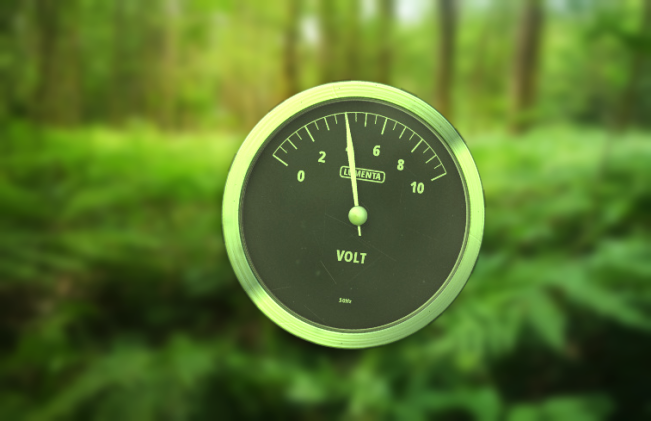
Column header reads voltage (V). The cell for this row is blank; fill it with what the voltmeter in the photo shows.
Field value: 4 V
